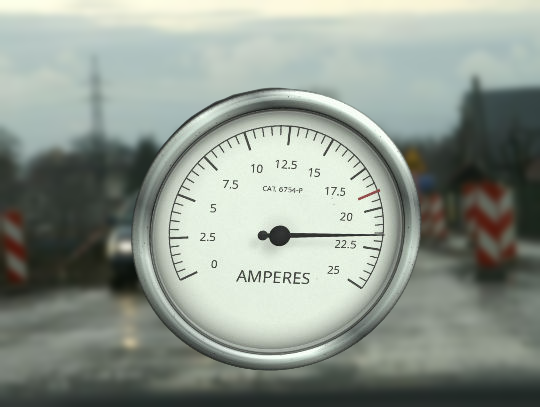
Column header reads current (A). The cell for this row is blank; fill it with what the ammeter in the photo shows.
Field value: 21.5 A
